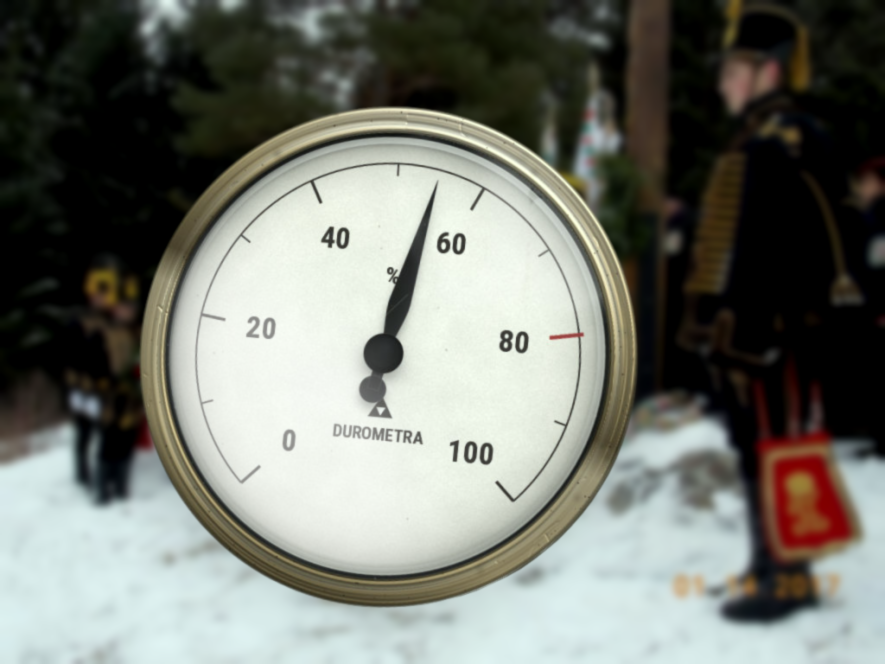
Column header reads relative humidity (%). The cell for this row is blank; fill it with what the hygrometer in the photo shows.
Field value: 55 %
